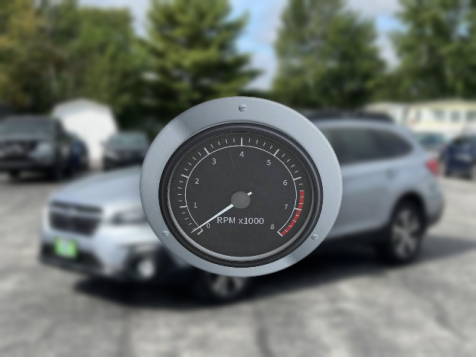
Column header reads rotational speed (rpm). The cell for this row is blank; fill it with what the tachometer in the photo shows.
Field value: 200 rpm
